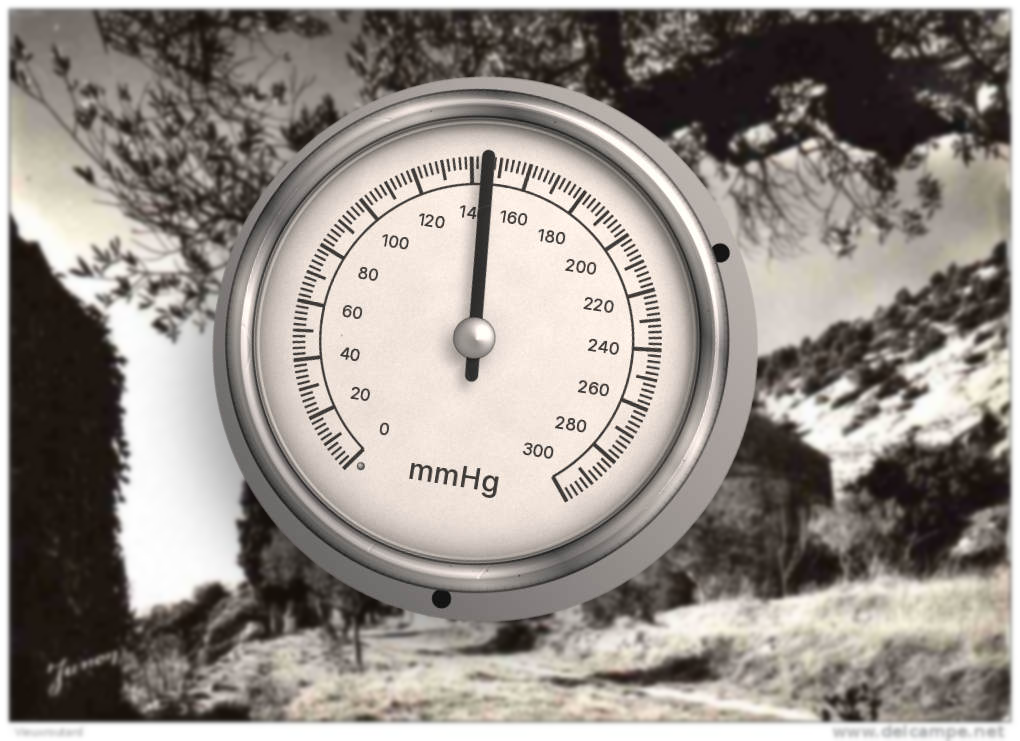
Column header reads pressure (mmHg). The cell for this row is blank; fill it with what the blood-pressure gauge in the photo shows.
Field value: 146 mmHg
